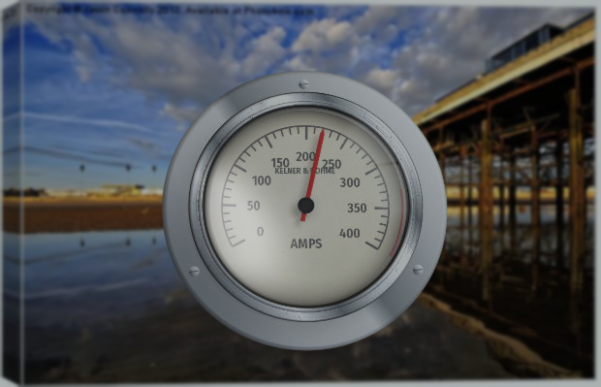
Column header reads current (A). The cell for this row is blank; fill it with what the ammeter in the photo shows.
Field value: 220 A
